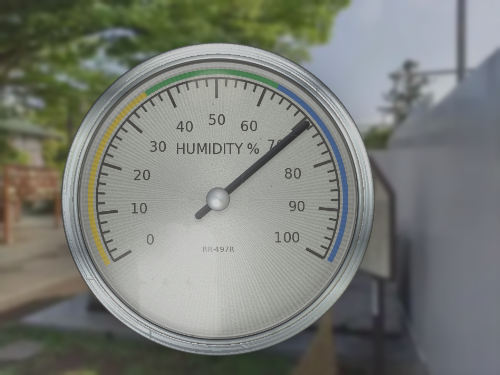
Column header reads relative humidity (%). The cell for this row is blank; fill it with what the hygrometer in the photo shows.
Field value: 71 %
